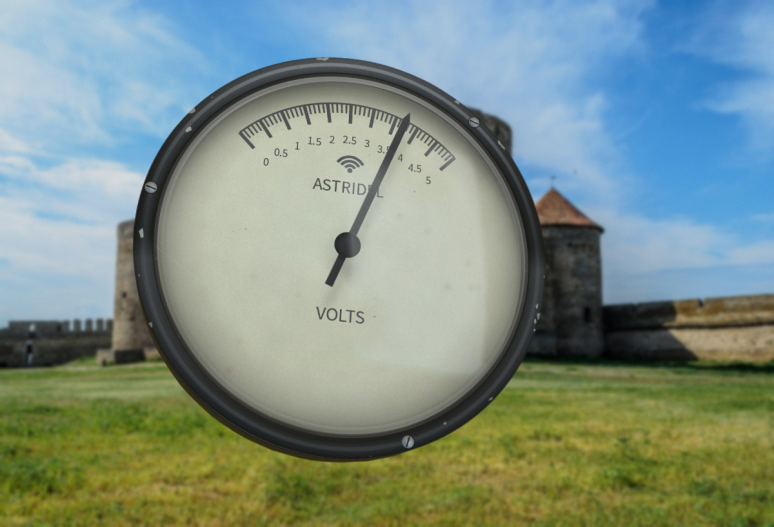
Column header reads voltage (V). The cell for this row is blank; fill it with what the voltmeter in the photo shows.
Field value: 3.7 V
